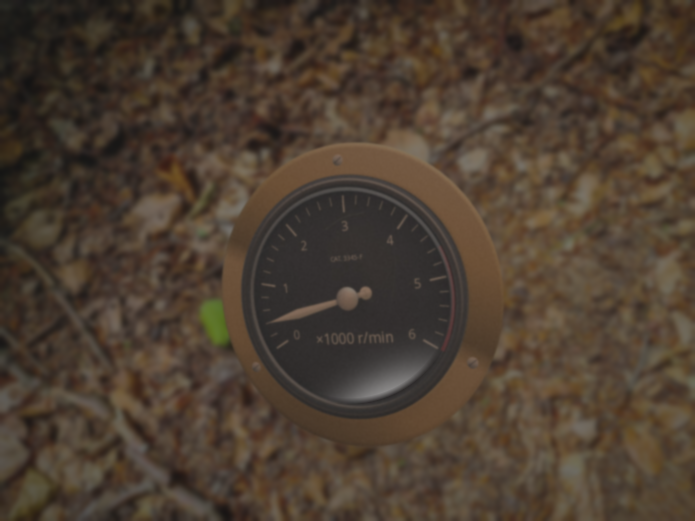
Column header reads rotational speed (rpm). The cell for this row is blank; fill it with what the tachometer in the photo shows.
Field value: 400 rpm
